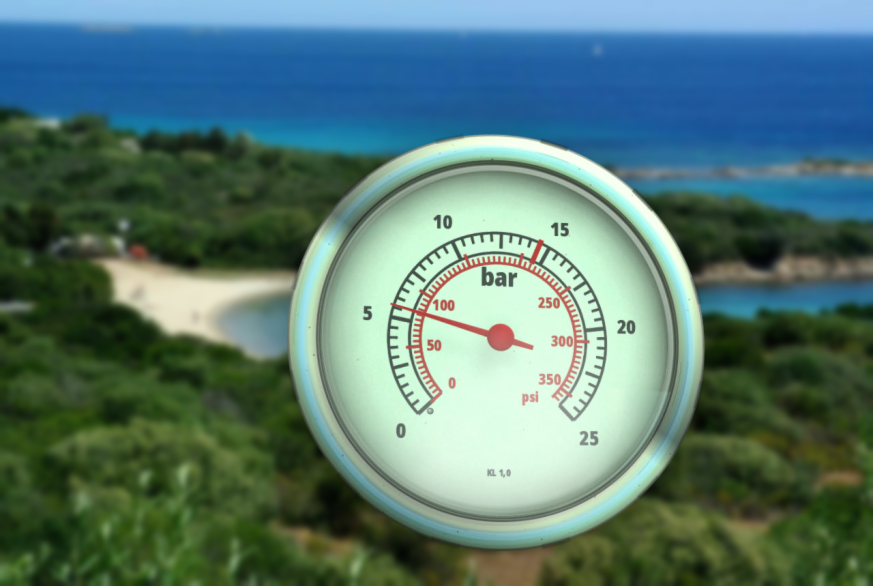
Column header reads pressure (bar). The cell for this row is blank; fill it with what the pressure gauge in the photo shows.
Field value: 5.5 bar
